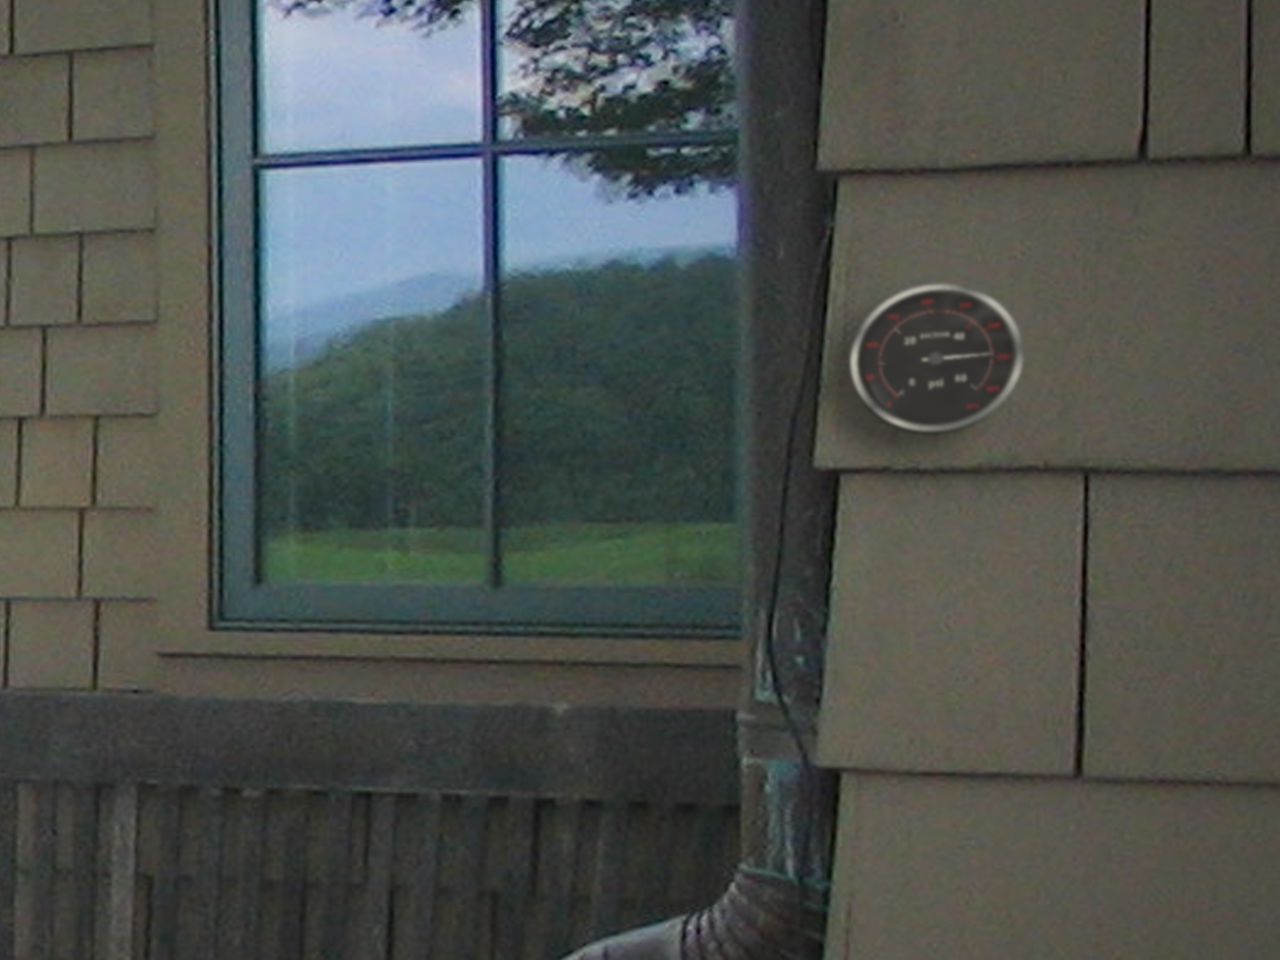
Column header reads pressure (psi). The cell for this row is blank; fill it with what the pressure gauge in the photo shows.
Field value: 50 psi
